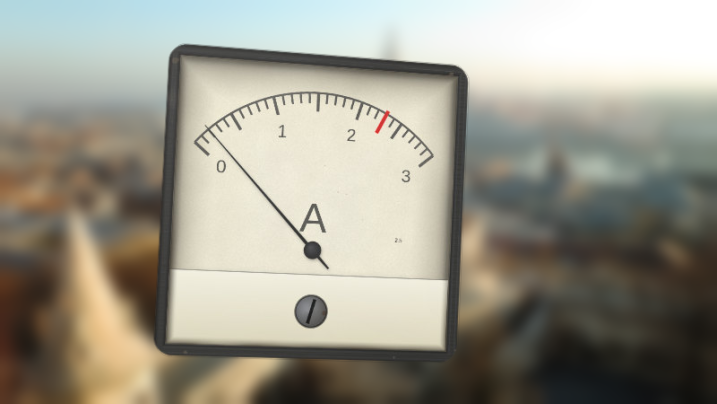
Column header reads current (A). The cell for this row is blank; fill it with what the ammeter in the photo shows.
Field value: 0.2 A
